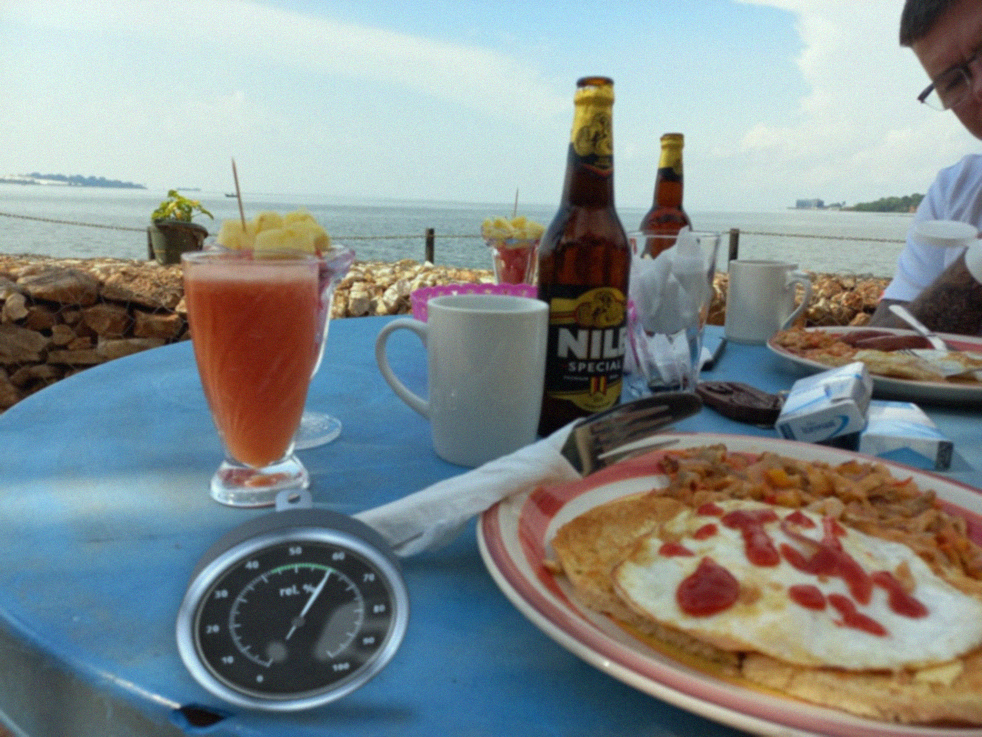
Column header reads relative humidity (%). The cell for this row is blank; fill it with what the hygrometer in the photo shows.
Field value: 60 %
